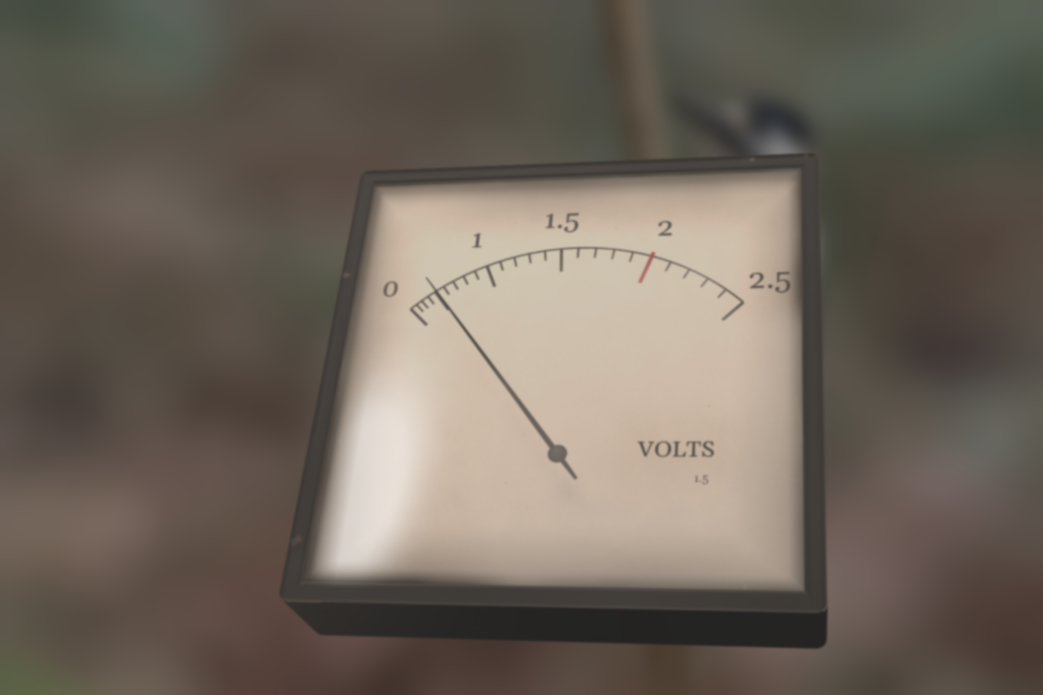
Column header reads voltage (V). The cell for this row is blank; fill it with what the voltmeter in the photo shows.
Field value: 0.5 V
